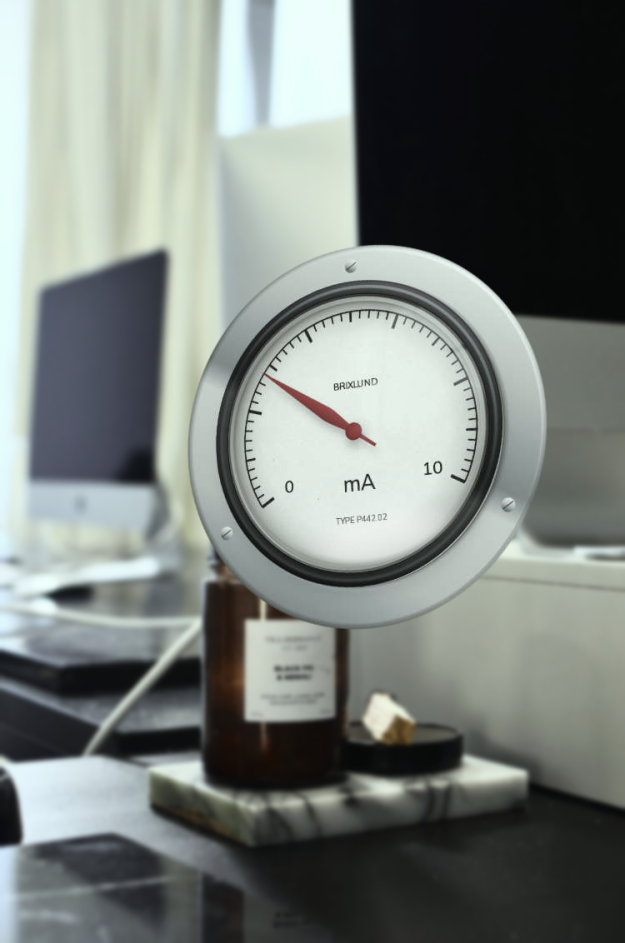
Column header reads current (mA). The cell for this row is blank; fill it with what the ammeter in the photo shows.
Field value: 2.8 mA
